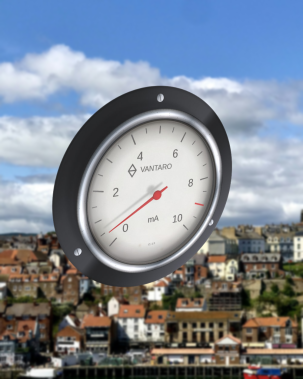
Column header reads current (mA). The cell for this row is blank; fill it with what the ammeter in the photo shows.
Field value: 0.5 mA
